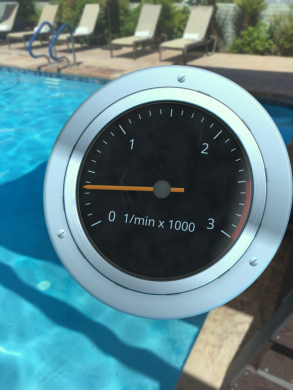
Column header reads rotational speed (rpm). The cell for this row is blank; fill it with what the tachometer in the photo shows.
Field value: 350 rpm
